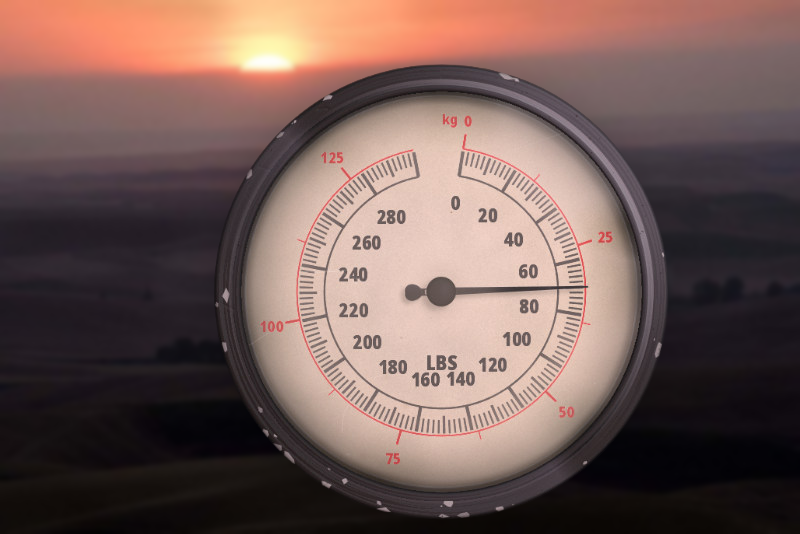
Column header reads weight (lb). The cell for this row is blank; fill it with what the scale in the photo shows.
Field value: 70 lb
